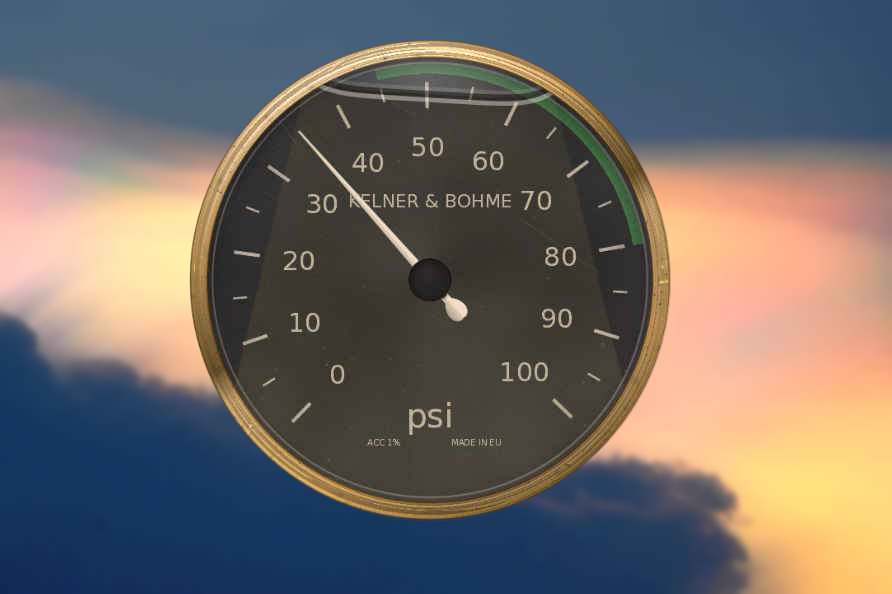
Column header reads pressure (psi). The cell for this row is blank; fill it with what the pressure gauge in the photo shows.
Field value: 35 psi
